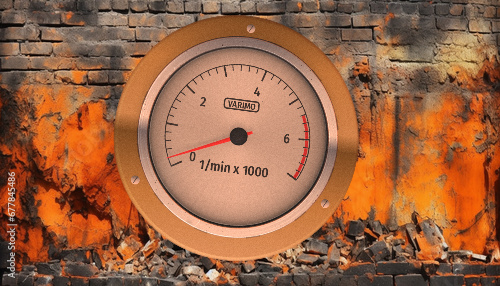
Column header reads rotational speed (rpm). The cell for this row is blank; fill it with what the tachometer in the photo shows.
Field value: 200 rpm
